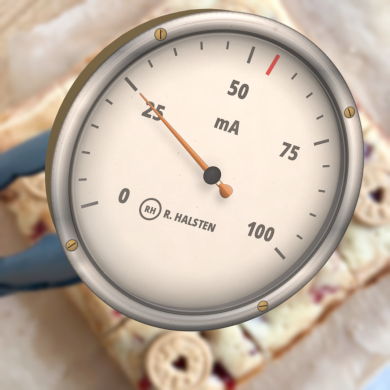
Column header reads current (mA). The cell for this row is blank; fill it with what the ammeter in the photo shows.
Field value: 25 mA
